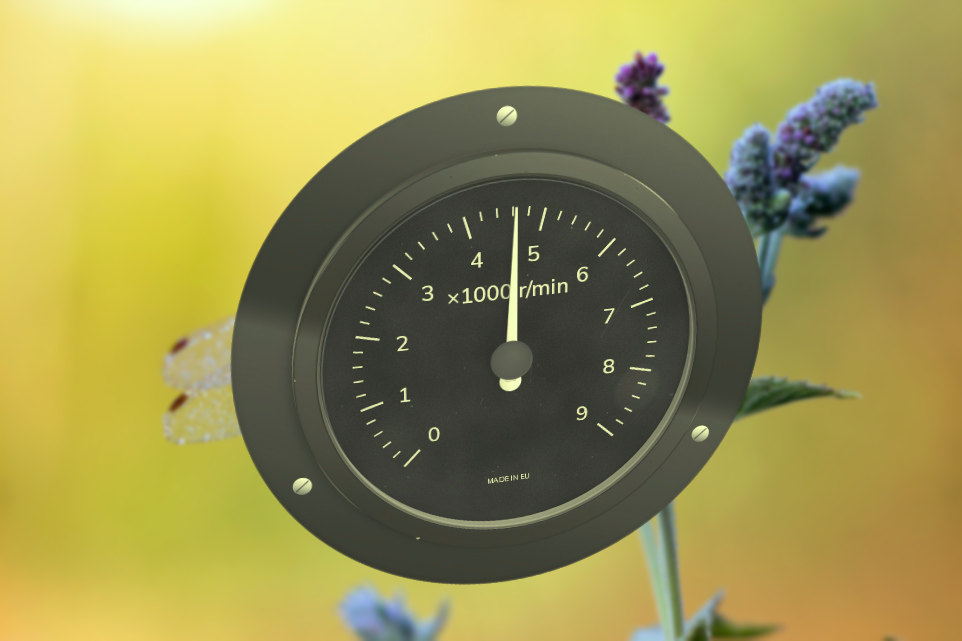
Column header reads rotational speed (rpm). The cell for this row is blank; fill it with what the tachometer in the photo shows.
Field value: 4600 rpm
